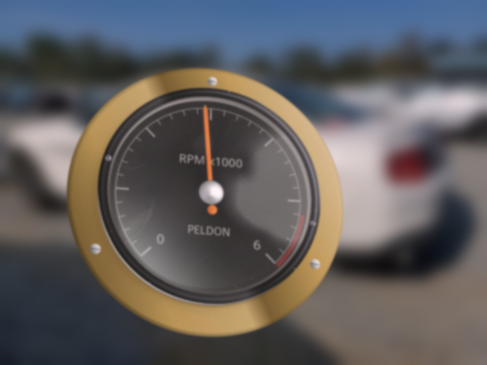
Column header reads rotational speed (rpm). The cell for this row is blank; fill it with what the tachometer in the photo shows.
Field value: 2900 rpm
